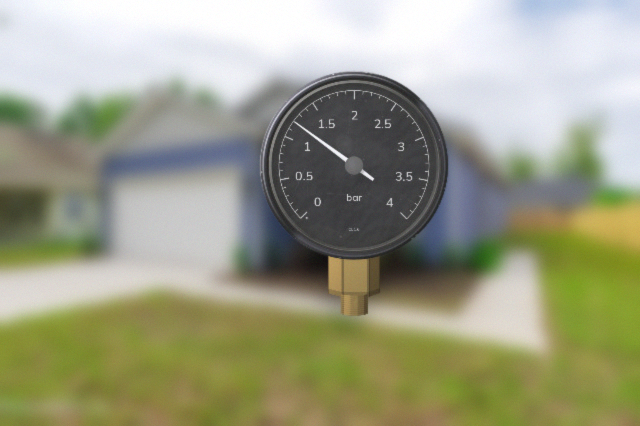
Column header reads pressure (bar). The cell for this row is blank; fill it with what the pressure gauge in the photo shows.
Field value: 1.2 bar
